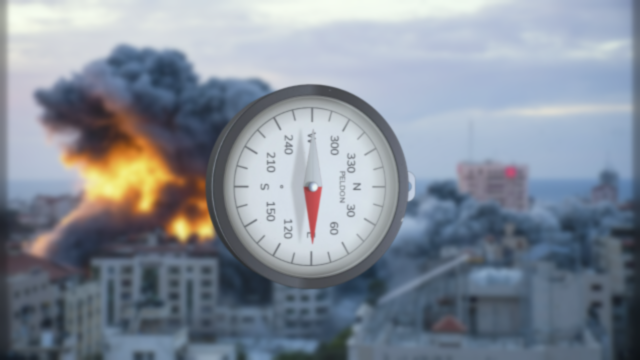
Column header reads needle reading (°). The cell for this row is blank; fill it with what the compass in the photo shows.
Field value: 90 °
